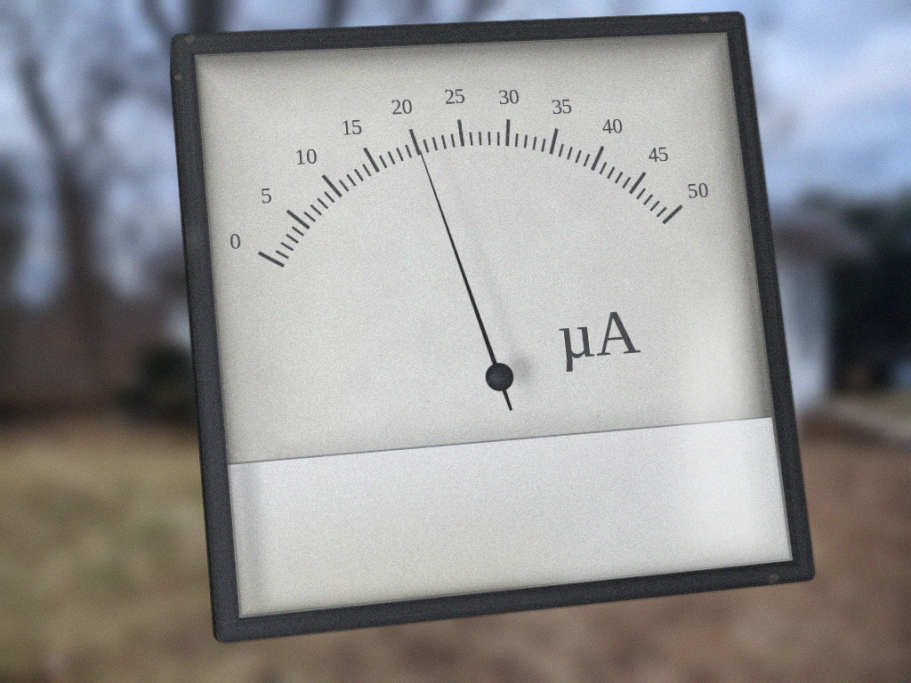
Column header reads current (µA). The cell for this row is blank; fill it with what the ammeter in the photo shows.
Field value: 20 µA
